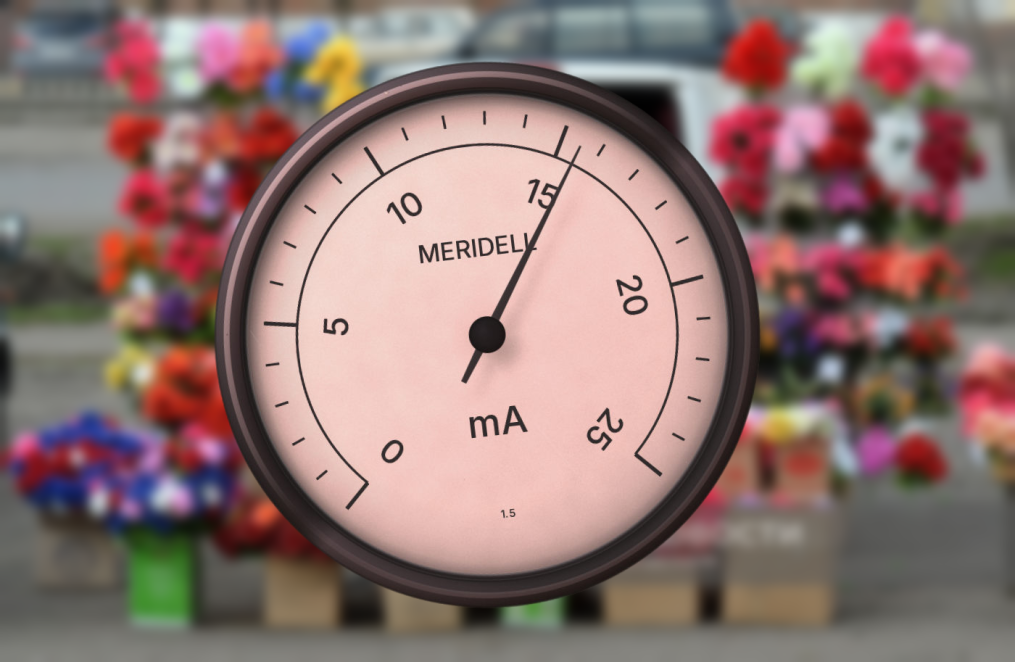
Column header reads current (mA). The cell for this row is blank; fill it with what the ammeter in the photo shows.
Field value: 15.5 mA
